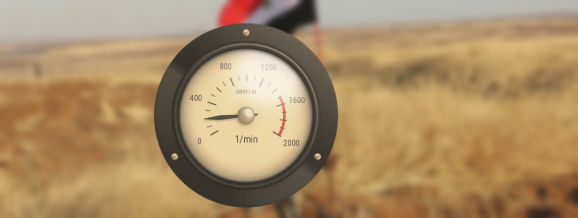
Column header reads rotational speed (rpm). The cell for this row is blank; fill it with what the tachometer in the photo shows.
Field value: 200 rpm
